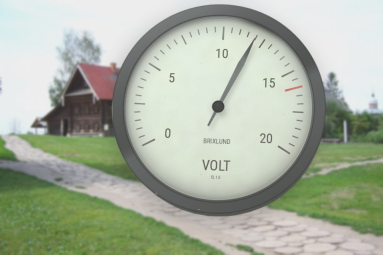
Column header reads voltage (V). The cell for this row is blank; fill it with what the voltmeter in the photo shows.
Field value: 12 V
